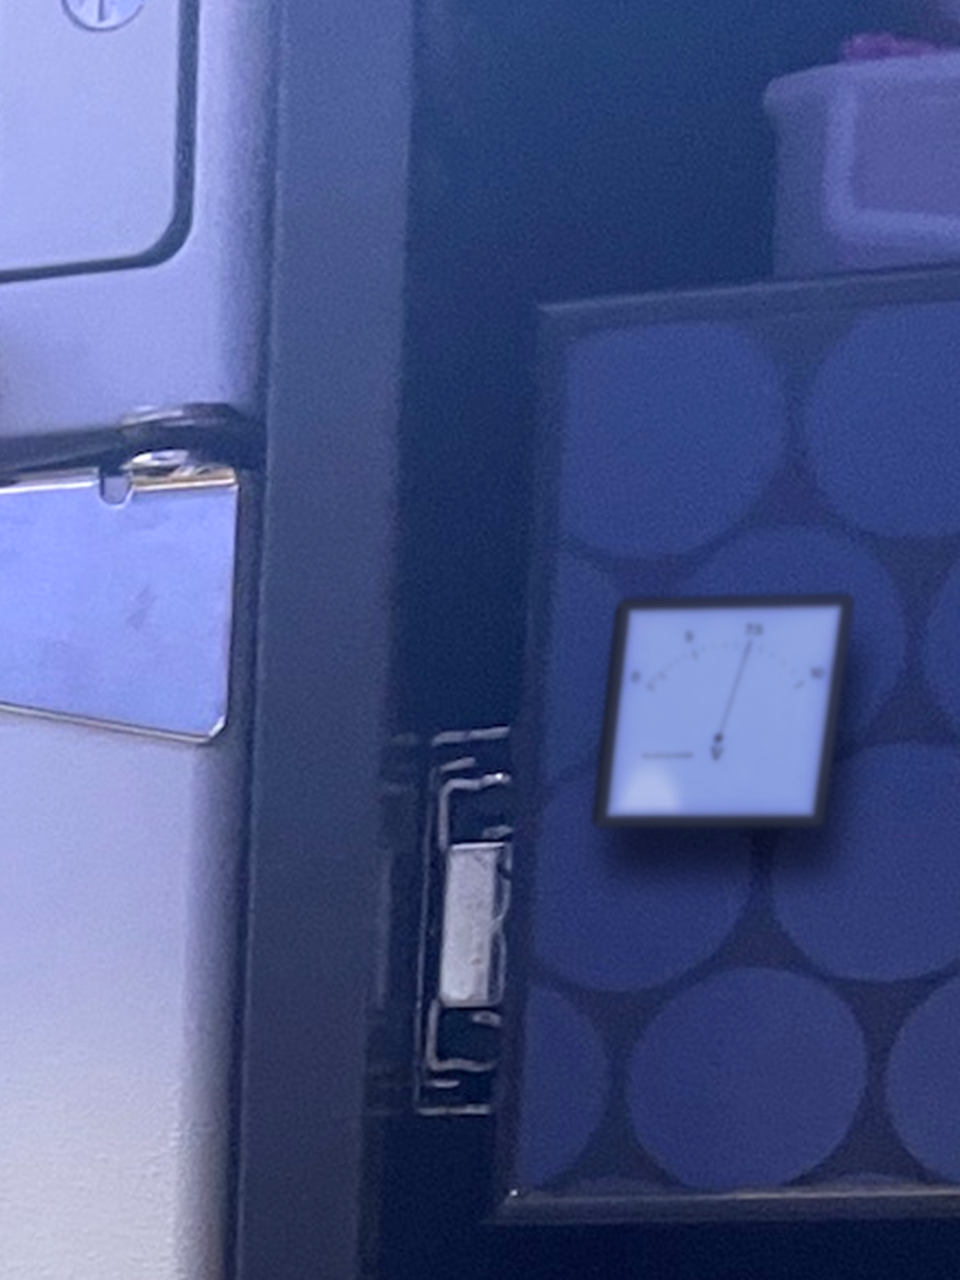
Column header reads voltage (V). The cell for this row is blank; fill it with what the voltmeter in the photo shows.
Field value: 7.5 V
